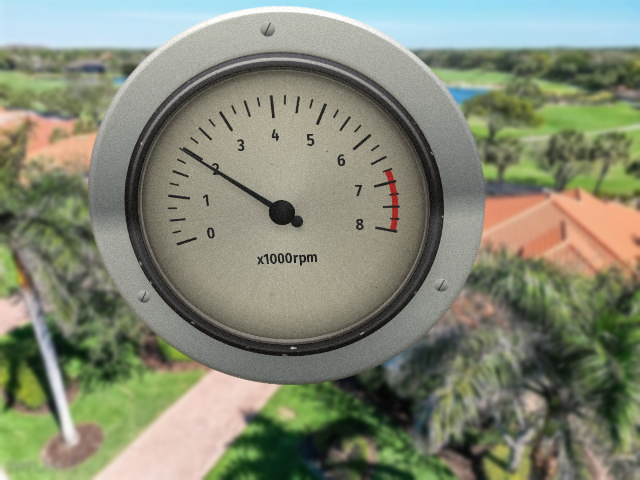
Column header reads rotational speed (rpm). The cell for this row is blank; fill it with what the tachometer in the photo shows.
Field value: 2000 rpm
